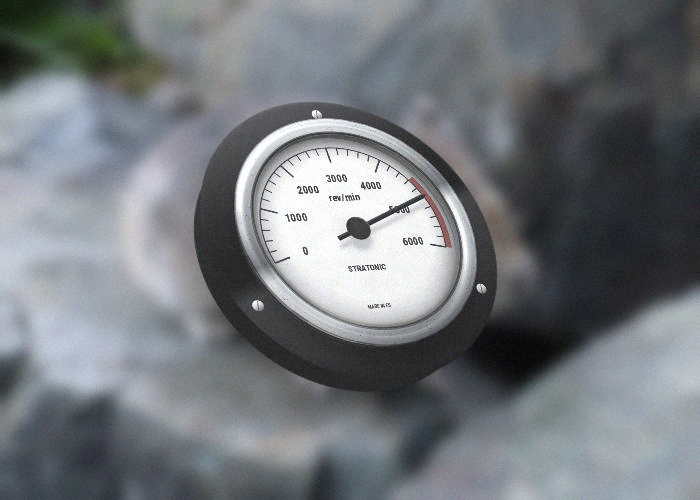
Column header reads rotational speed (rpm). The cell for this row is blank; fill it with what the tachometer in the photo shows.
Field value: 5000 rpm
